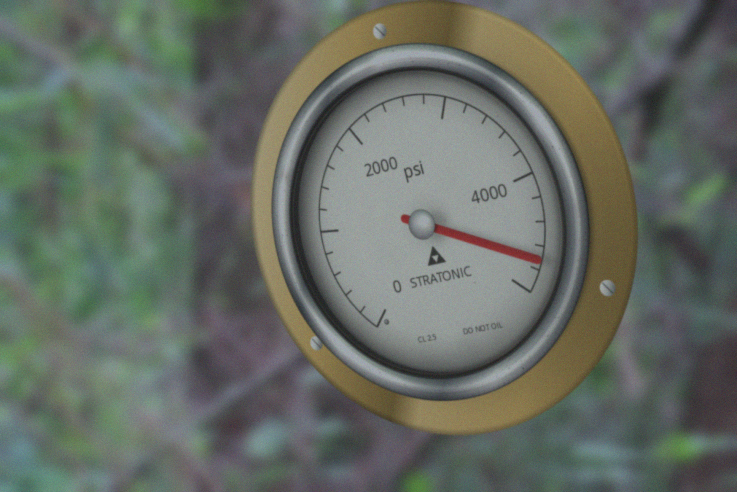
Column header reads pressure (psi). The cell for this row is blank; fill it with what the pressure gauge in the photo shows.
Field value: 4700 psi
